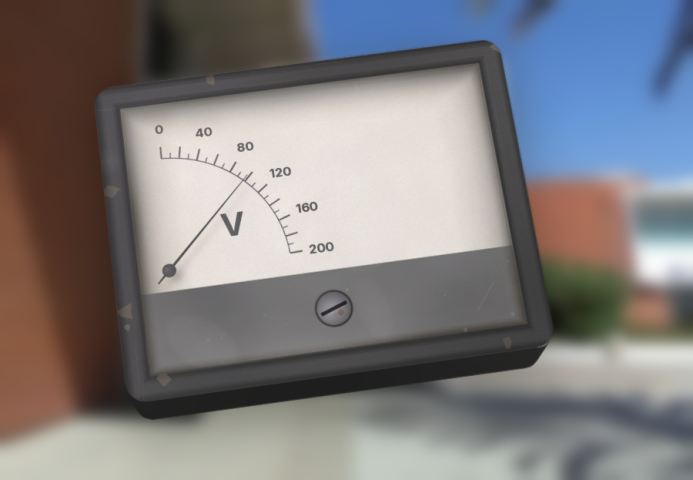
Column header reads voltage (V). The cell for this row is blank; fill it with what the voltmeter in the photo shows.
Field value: 100 V
